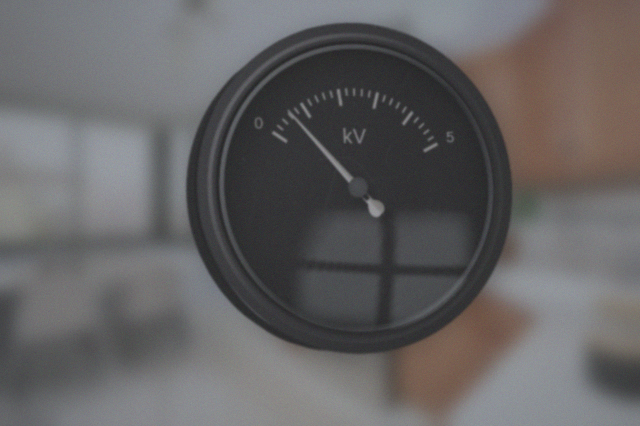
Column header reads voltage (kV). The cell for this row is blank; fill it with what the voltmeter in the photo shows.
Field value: 0.6 kV
